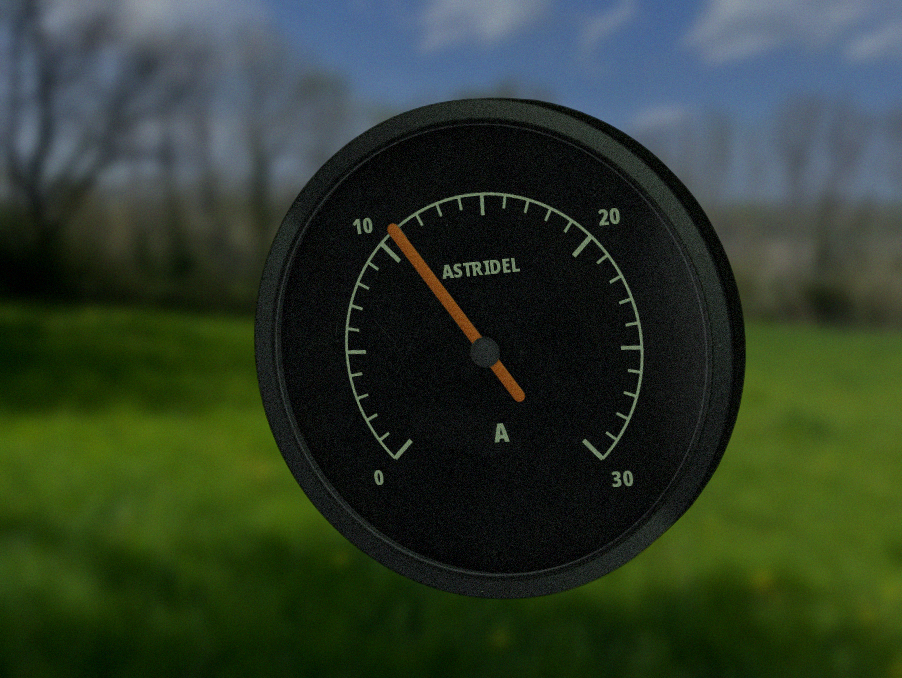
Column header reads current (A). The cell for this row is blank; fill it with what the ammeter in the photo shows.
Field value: 11 A
